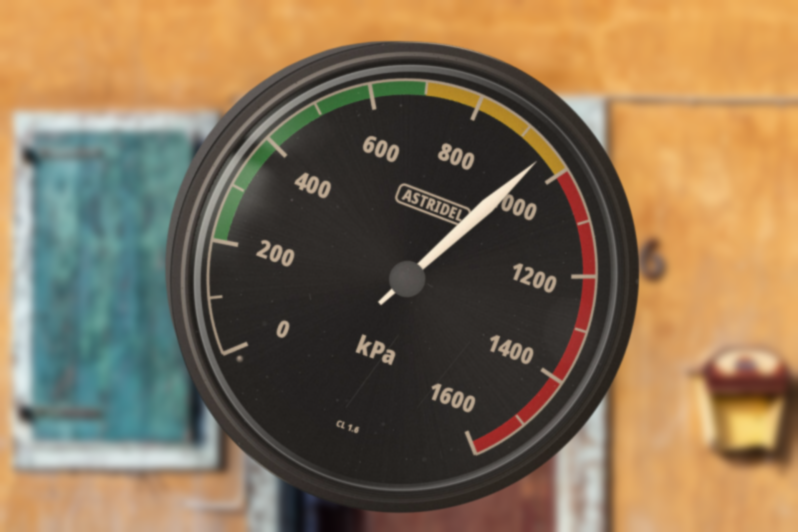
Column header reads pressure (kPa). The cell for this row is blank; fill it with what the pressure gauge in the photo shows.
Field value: 950 kPa
